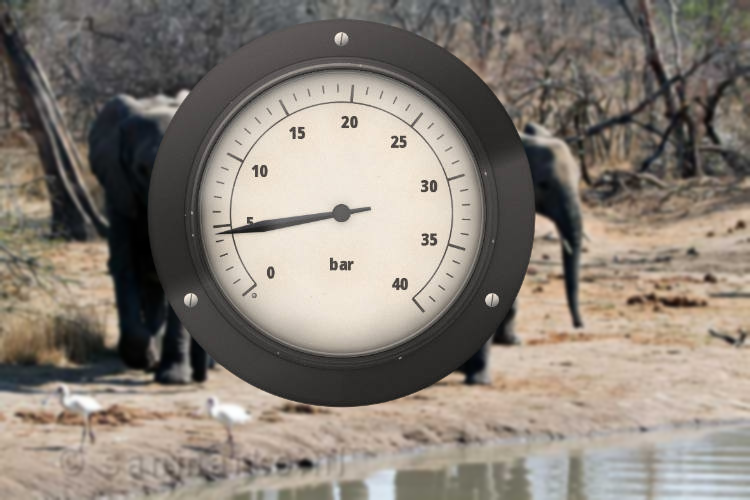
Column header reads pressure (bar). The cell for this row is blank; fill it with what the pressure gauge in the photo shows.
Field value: 4.5 bar
